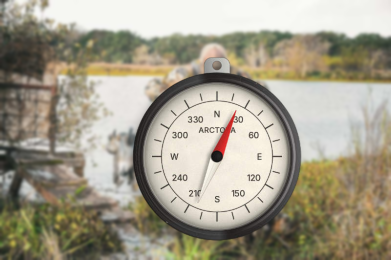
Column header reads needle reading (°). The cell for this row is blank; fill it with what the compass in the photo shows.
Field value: 22.5 °
